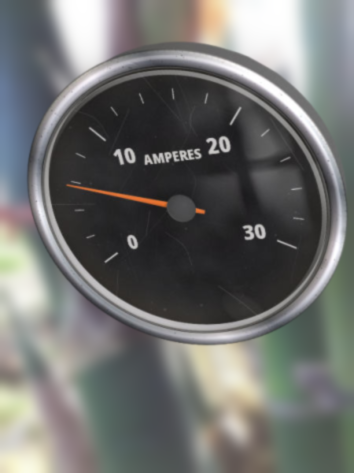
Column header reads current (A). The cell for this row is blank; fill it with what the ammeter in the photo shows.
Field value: 6 A
